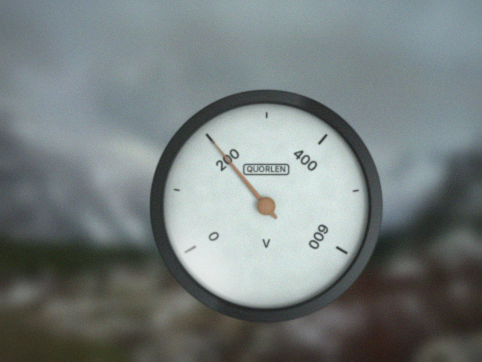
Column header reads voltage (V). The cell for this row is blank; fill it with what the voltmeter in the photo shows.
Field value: 200 V
